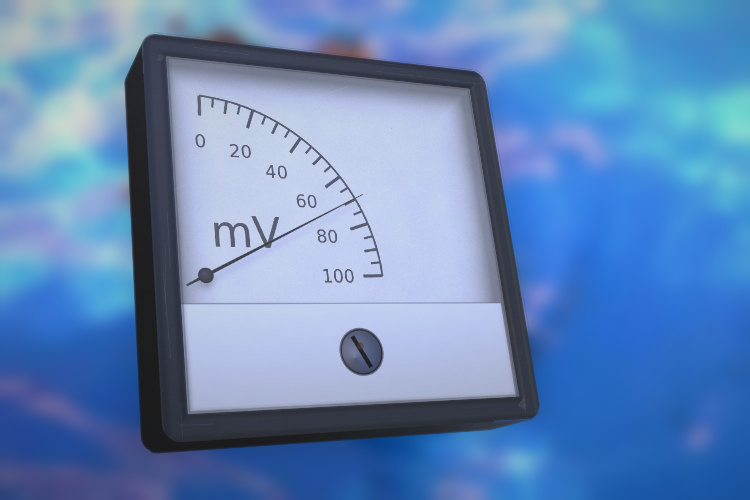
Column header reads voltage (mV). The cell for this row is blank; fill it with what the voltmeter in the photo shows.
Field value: 70 mV
